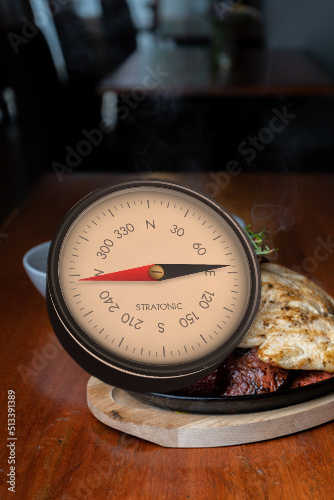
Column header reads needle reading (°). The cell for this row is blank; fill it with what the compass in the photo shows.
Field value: 265 °
